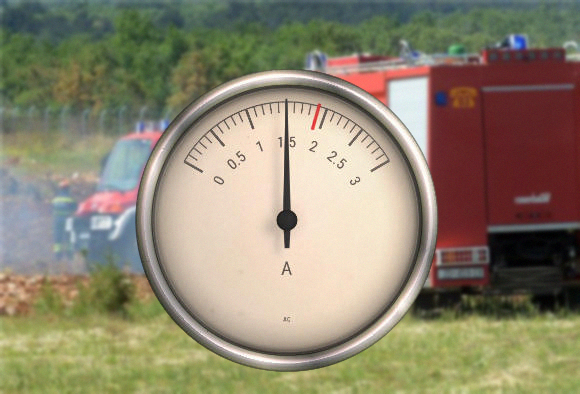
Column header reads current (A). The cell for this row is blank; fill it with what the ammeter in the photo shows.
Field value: 1.5 A
